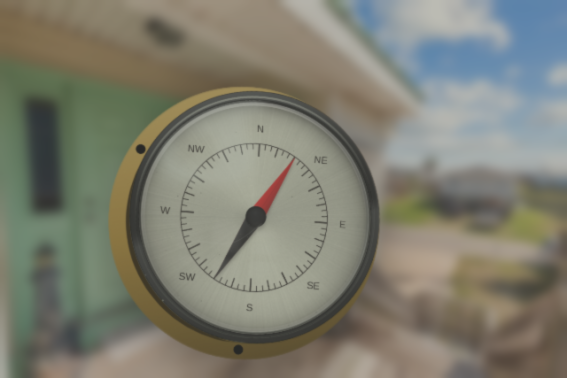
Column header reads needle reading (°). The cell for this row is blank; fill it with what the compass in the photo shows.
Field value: 30 °
